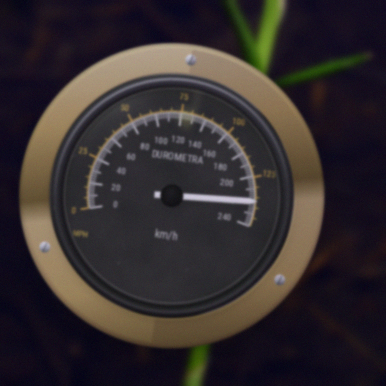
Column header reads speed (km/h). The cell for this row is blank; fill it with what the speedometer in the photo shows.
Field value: 220 km/h
